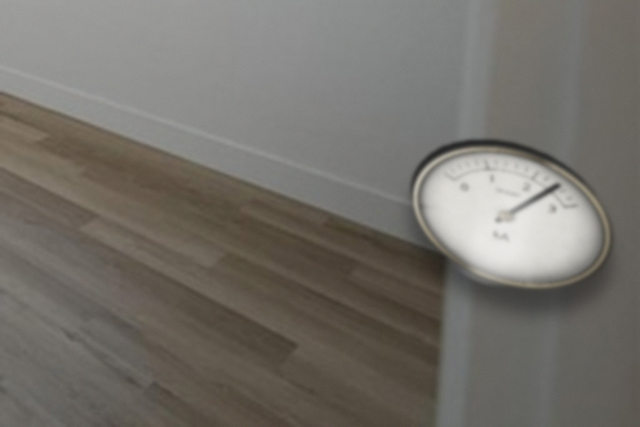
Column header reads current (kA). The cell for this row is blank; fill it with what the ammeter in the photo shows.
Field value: 2.4 kA
